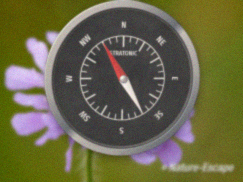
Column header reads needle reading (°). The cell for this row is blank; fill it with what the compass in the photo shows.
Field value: 330 °
